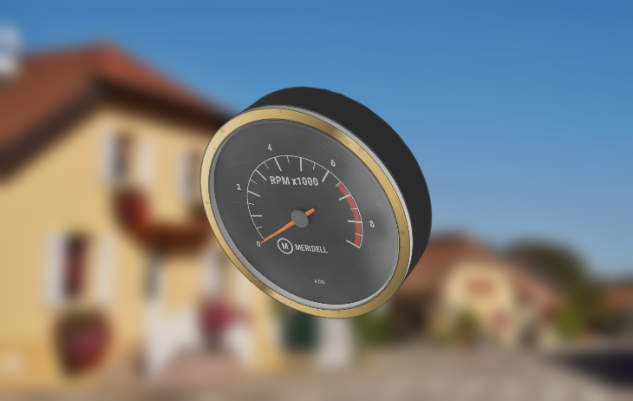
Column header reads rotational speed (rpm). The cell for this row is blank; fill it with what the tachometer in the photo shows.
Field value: 0 rpm
